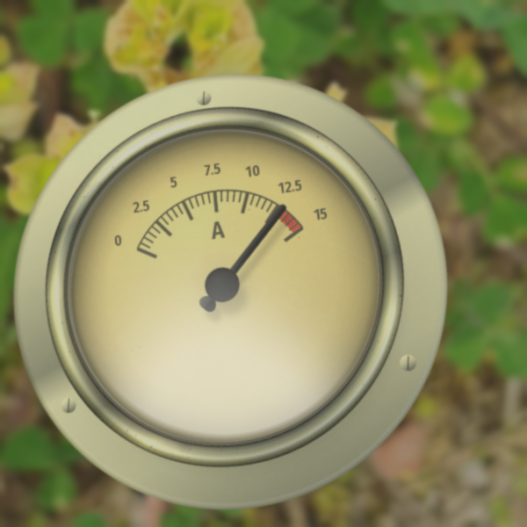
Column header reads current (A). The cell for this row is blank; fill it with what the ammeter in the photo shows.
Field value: 13 A
